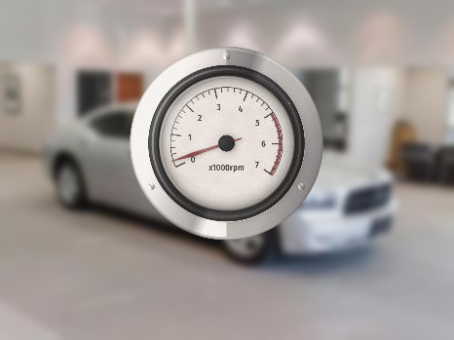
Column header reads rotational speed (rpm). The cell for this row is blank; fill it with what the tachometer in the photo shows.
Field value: 200 rpm
